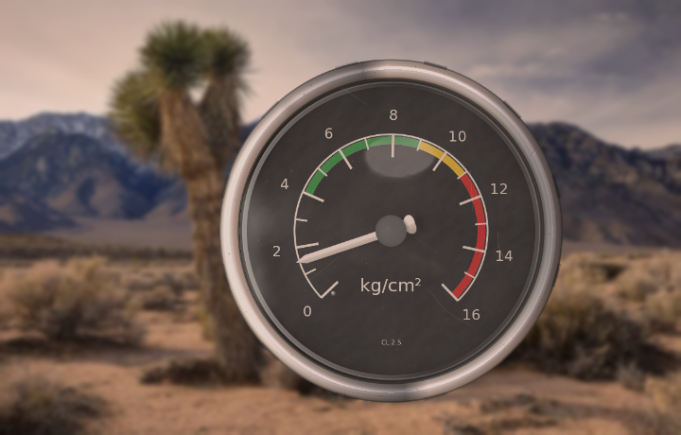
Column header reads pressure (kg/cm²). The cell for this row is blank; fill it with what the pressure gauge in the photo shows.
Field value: 1.5 kg/cm²
